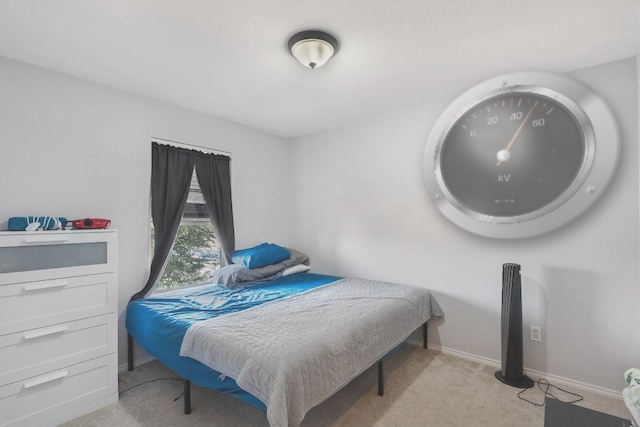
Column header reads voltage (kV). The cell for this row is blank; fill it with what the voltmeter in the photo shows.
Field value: 50 kV
